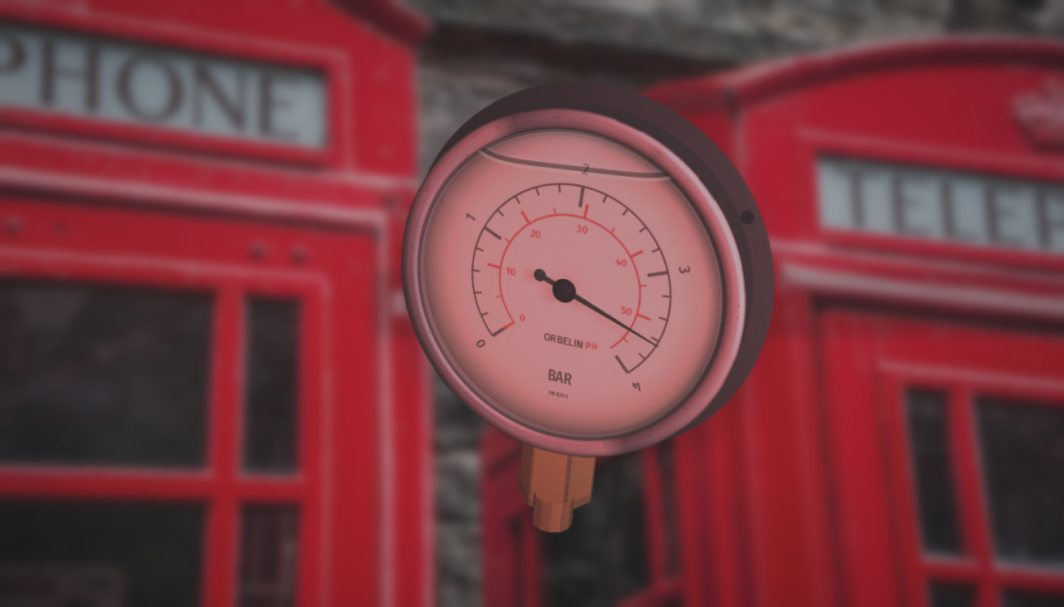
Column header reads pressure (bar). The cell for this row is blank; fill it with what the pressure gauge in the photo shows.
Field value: 3.6 bar
